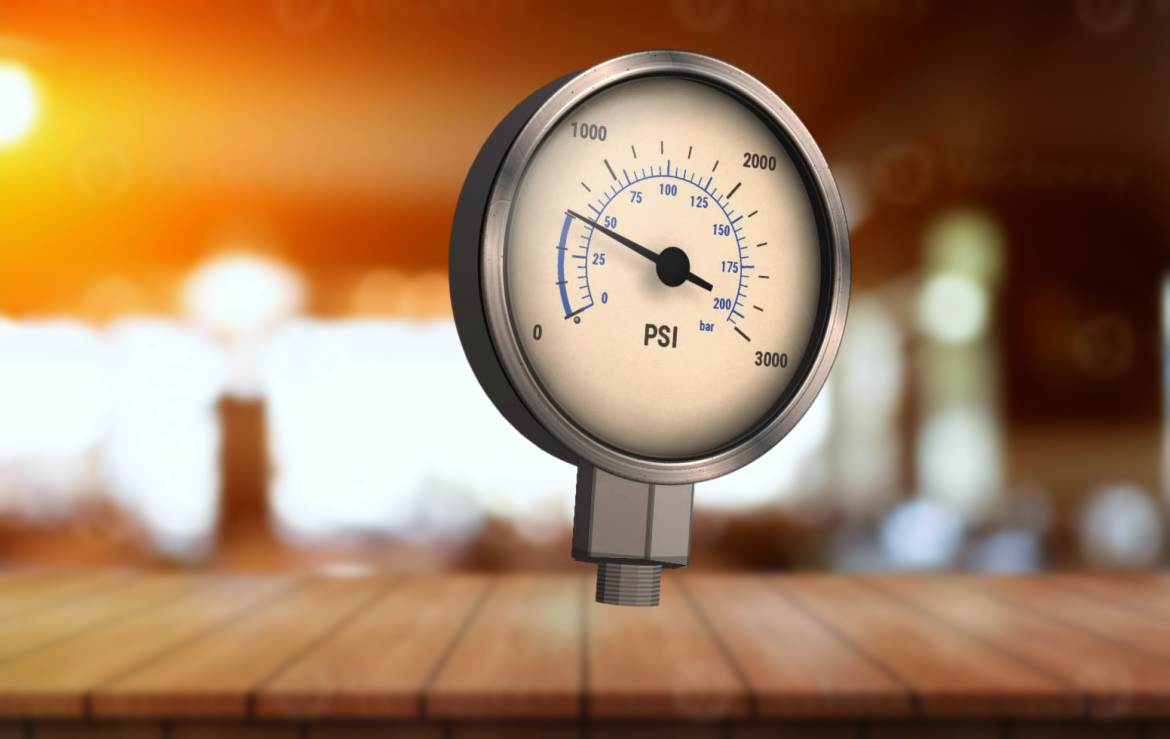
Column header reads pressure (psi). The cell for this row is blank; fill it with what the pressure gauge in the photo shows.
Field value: 600 psi
